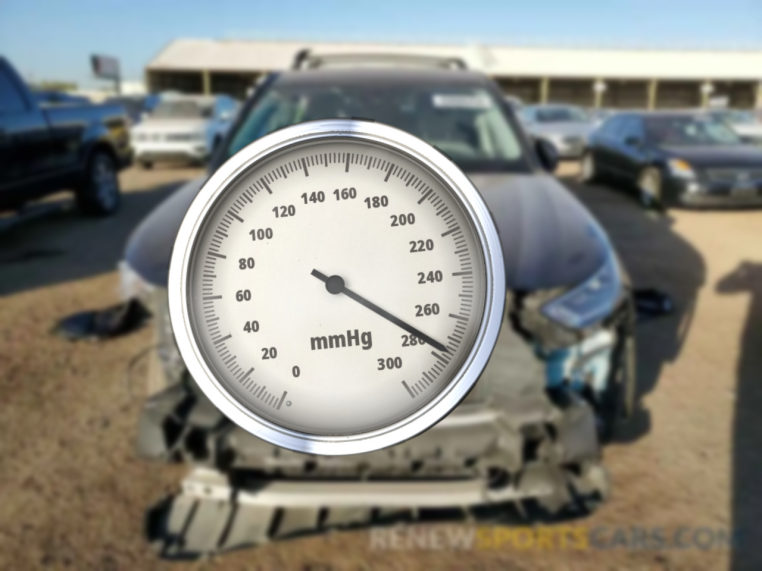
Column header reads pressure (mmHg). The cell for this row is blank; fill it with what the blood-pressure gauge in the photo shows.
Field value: 276 mmHg
